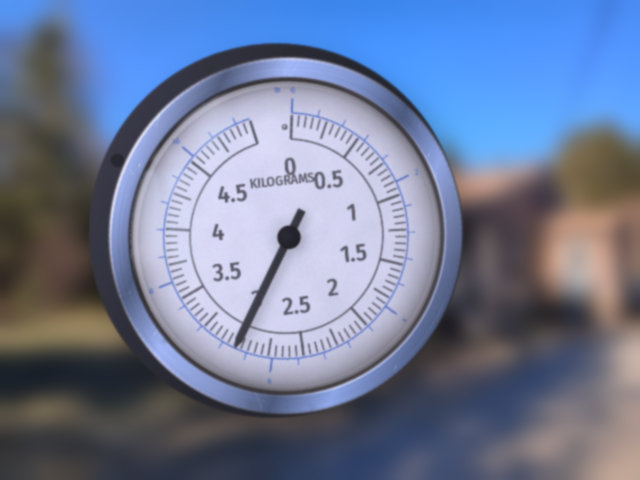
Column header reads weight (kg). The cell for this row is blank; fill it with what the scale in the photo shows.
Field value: 3 kg
